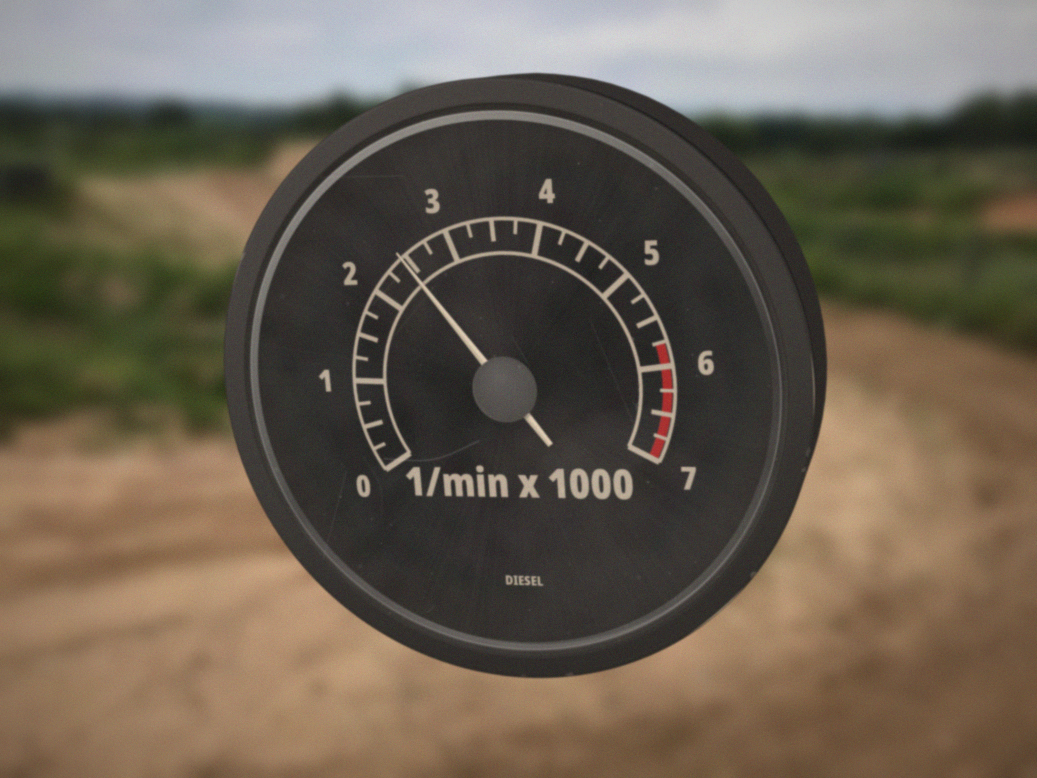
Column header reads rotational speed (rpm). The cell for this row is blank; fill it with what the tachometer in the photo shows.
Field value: 2500 rpm
